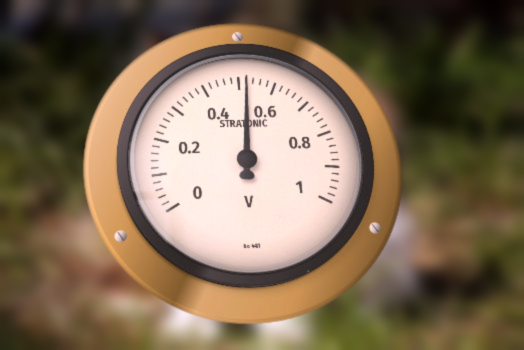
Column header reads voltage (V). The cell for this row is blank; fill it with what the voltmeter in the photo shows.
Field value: 0.52 V
